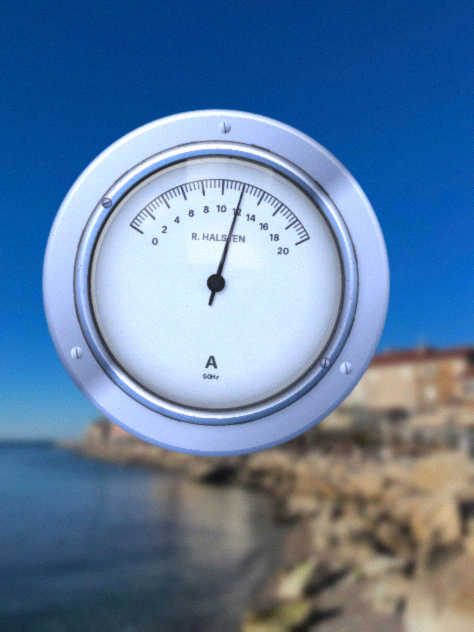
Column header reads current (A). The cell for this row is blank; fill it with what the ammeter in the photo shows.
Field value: 12 A
